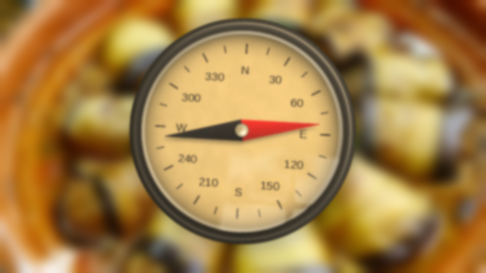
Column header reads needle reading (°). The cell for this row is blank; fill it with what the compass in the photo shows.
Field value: 82.5 °
